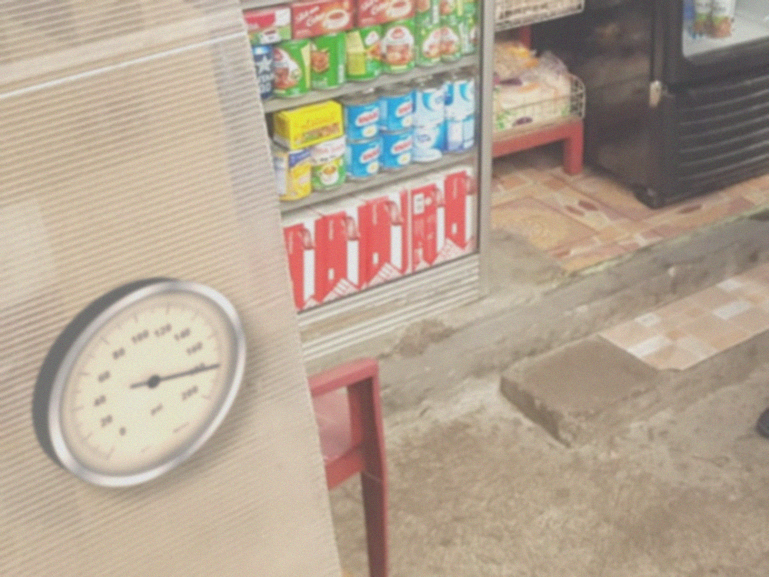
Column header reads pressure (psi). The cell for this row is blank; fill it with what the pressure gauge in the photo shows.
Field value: 180 psi
